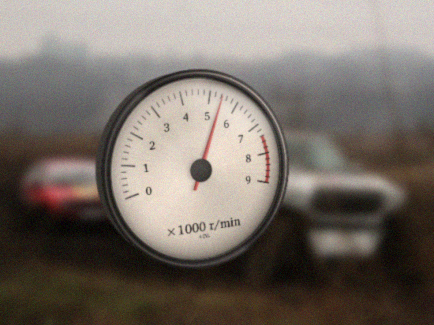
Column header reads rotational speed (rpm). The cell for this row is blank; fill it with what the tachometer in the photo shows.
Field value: 5400 rpm
